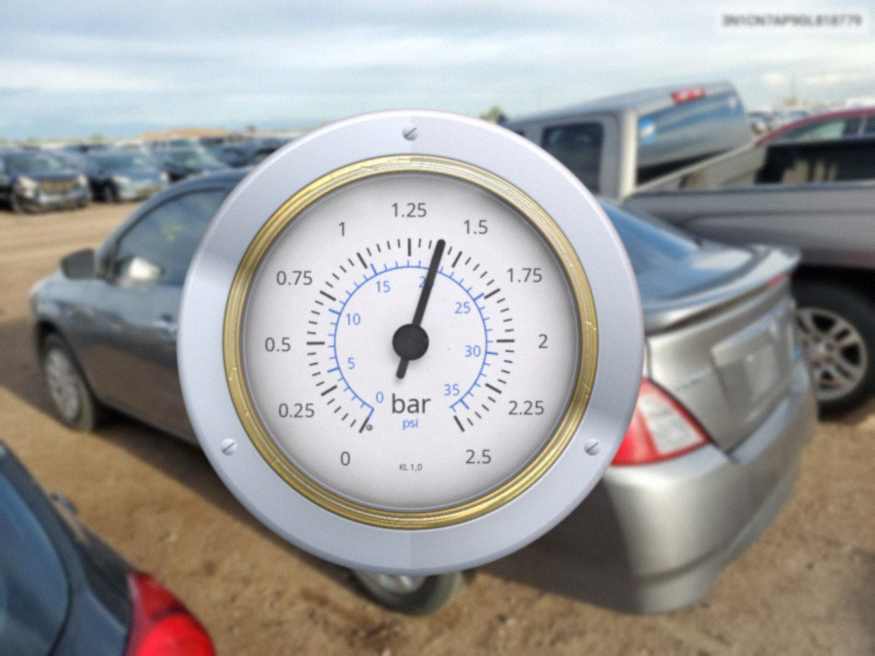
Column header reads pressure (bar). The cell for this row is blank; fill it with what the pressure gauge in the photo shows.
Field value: 1.4 bar
